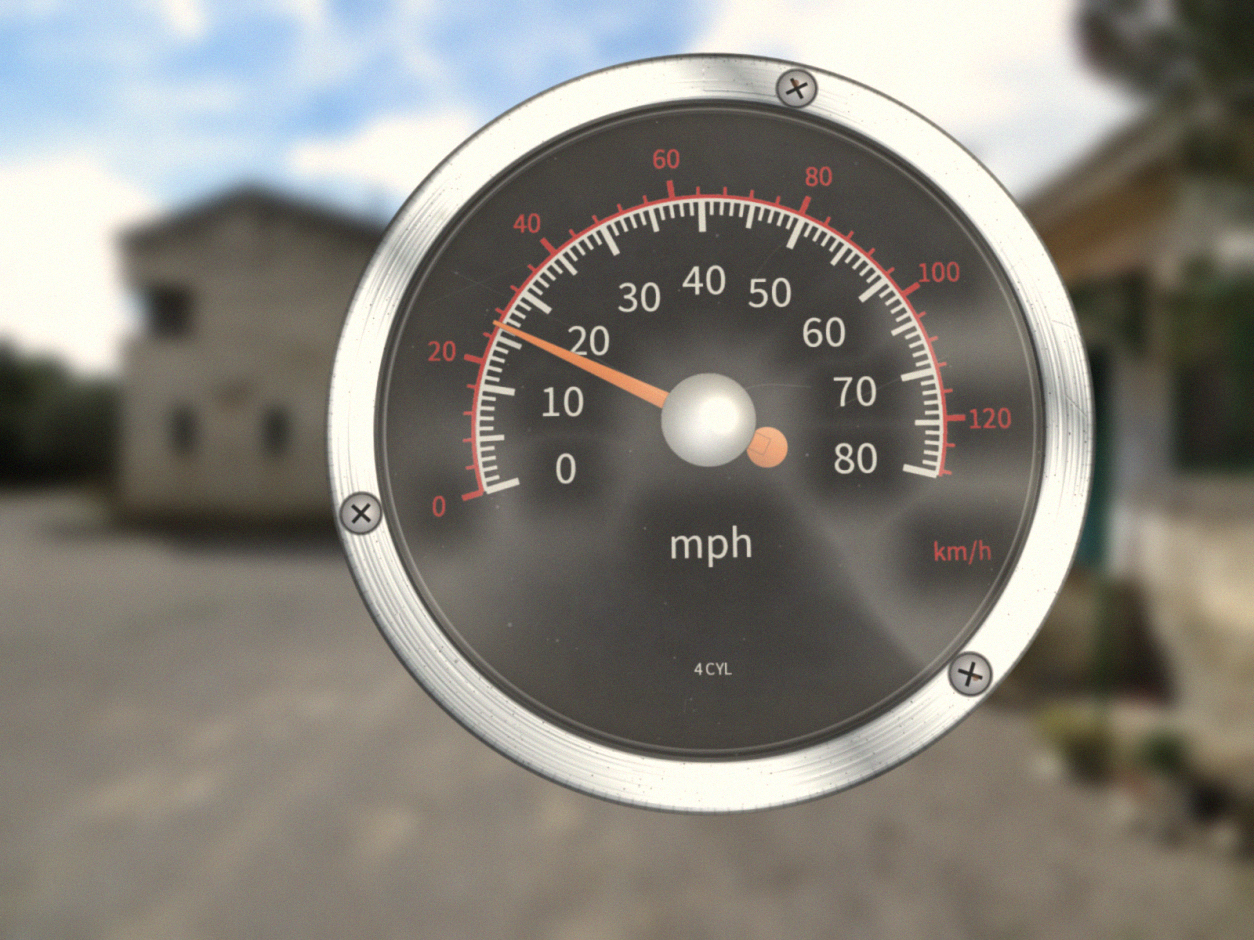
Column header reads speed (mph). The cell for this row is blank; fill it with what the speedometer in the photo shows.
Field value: 16 mph
